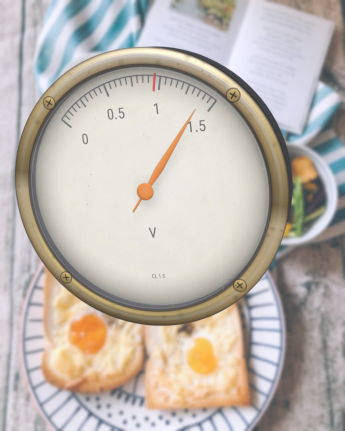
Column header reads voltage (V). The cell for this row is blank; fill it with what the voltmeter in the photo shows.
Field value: 1.4 V
